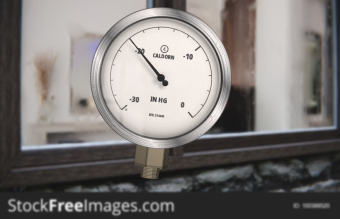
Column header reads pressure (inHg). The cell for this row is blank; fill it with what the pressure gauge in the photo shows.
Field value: -20 inHg
